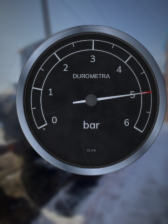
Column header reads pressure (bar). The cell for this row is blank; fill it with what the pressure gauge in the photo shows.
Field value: 5 bar
